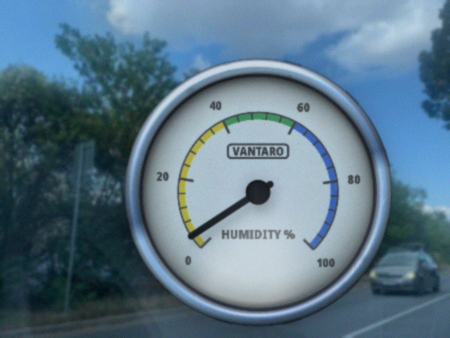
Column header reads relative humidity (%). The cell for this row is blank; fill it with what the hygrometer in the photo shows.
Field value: 4 %
